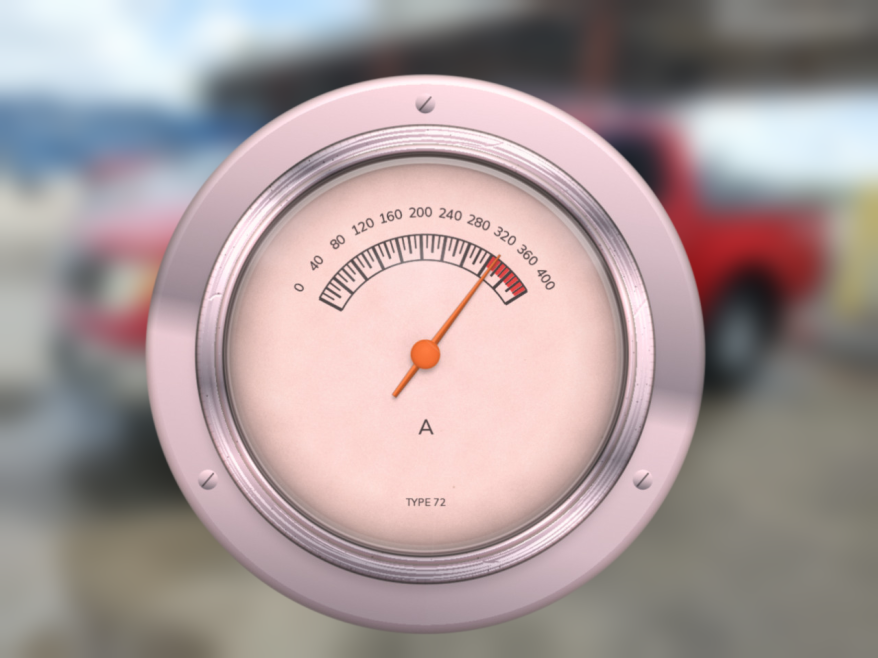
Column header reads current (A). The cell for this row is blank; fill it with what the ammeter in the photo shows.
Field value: 330 A
